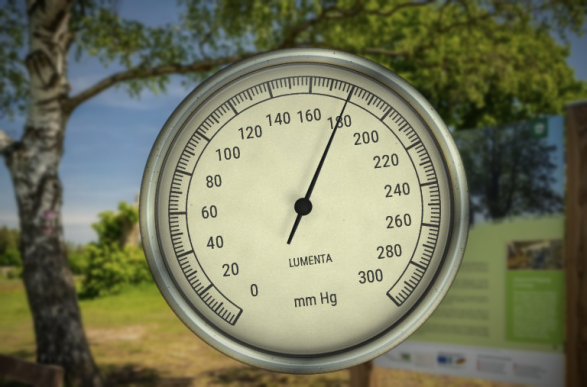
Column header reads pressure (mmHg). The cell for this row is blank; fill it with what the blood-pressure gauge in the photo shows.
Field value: 180 mmHg
